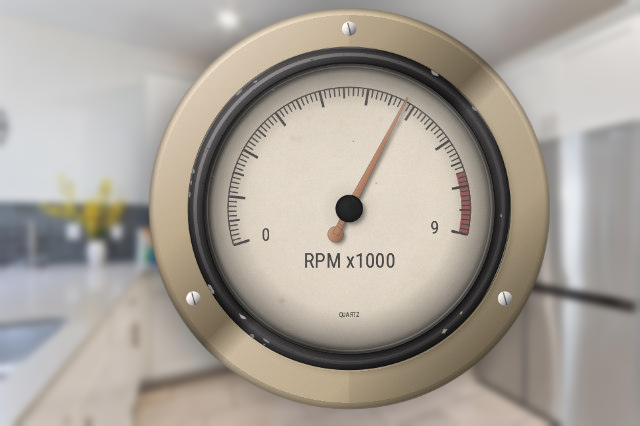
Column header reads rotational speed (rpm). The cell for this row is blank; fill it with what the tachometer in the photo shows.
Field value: 5800 rpm
